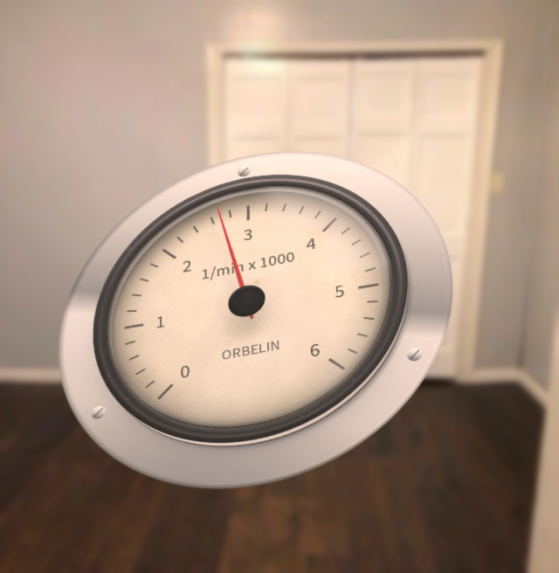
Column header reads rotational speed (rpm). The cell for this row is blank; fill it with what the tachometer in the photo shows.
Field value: 2700 rpm
